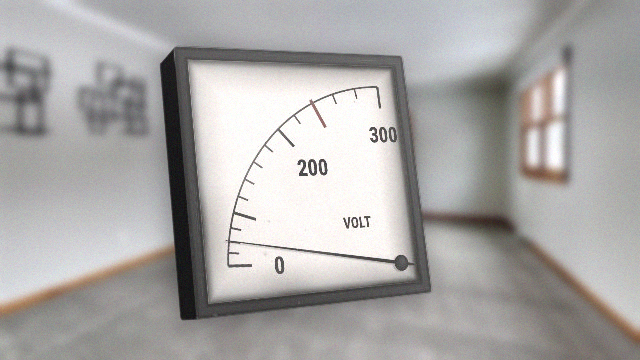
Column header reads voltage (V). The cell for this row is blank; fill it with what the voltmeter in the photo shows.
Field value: 60 V
